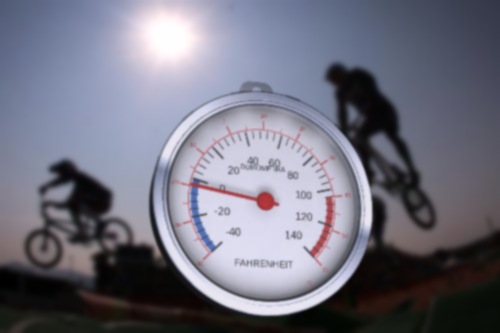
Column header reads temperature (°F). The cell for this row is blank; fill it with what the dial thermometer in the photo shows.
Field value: -4 °F
